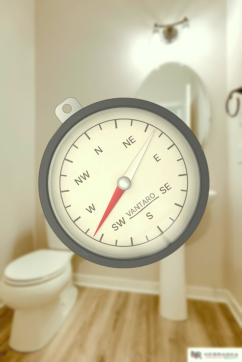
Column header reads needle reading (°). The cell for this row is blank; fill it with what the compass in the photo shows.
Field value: 247.5 °
